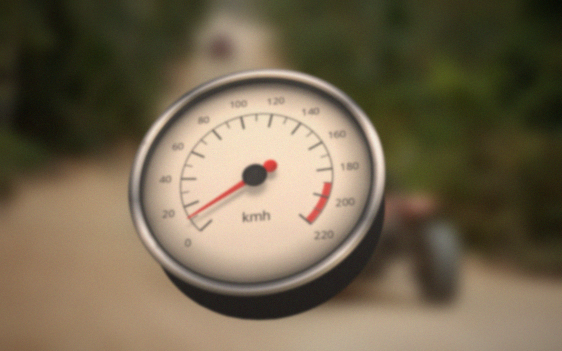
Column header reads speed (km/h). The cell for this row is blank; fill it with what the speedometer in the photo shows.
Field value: 10 km/h
